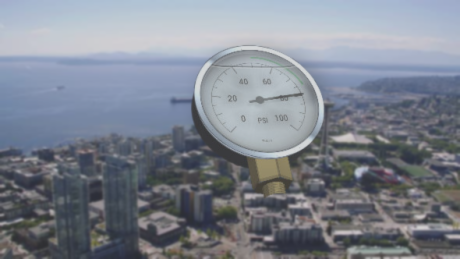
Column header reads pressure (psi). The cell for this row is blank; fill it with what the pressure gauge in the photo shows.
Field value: 80 psi
